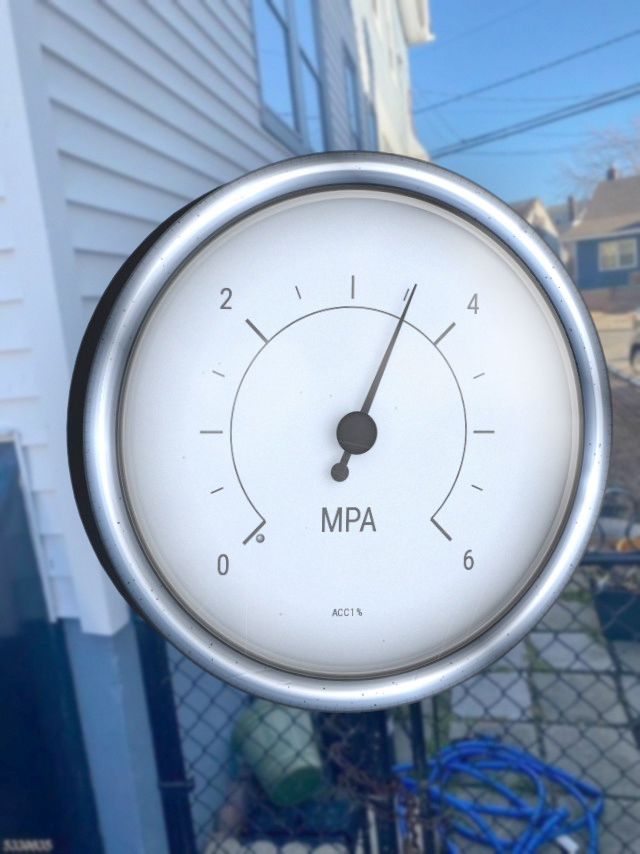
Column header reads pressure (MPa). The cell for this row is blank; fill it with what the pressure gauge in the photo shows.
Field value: 3.5 MPa
